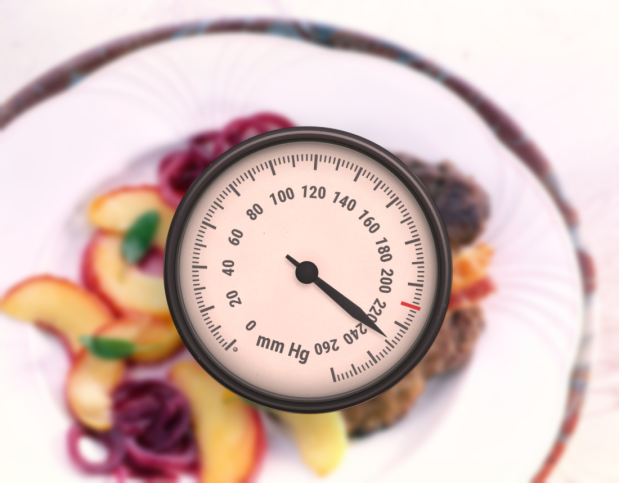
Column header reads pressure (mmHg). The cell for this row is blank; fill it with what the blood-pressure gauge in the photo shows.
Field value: 228 mmHg
